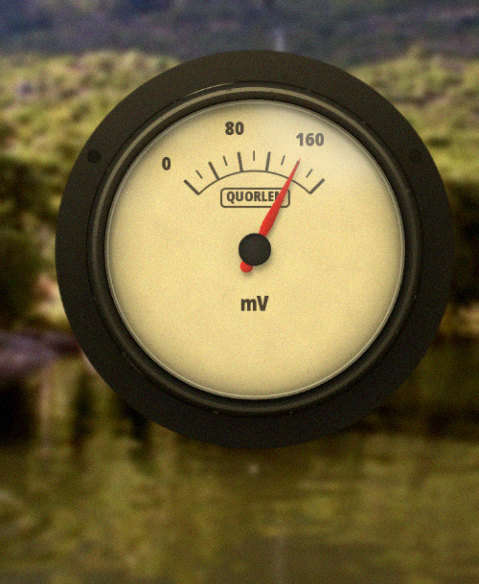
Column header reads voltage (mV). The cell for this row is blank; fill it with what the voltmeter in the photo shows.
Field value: 160 mV
